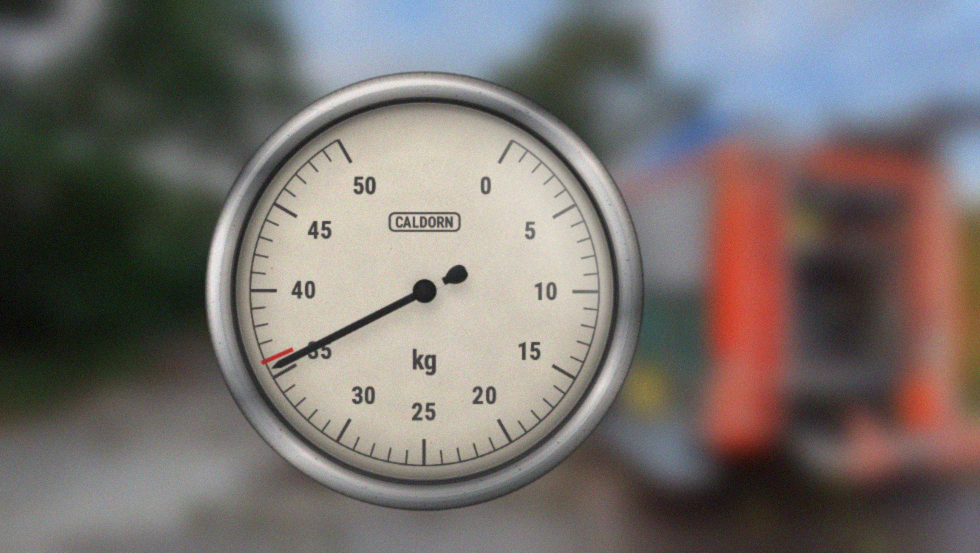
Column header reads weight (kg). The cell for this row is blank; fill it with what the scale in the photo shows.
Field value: 35.5 kg
